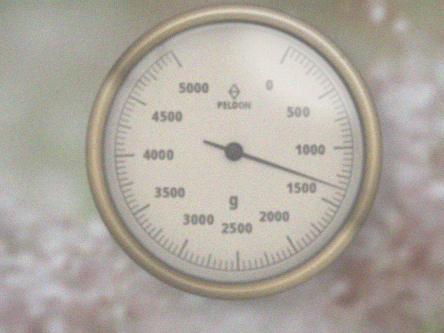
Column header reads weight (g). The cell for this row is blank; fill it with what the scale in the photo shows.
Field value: 1350 g
